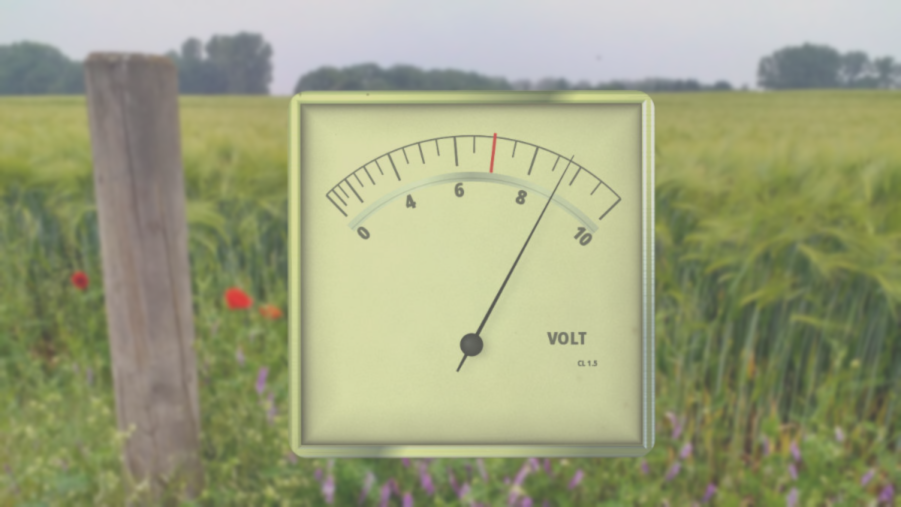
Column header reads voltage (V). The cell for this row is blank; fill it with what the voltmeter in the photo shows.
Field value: 8.75 V
